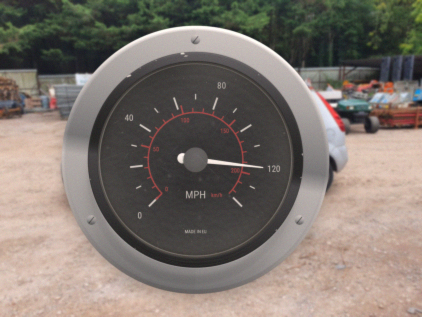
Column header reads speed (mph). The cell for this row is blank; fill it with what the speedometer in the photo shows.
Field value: 120 mph
